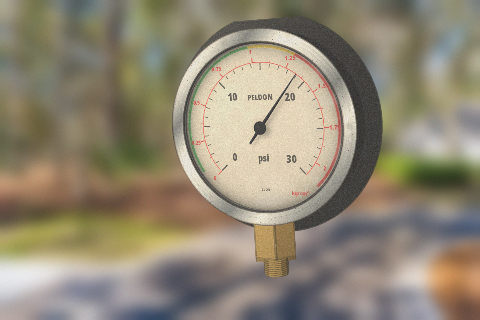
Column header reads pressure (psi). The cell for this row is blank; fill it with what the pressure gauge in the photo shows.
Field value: 19 psi
